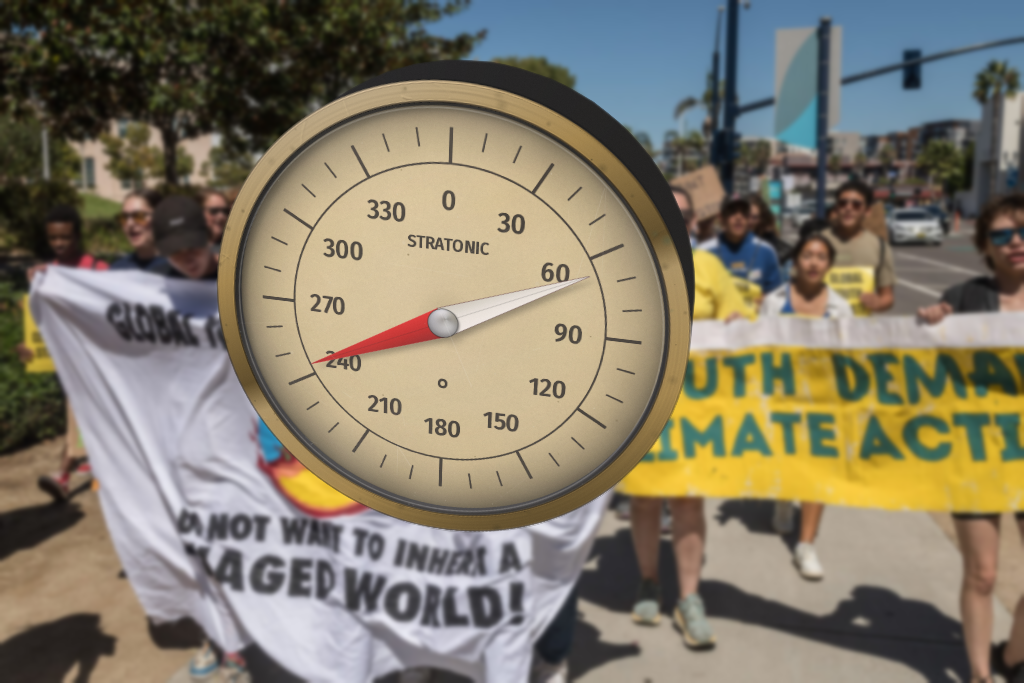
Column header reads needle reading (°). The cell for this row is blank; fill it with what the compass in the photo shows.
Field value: 245 °
